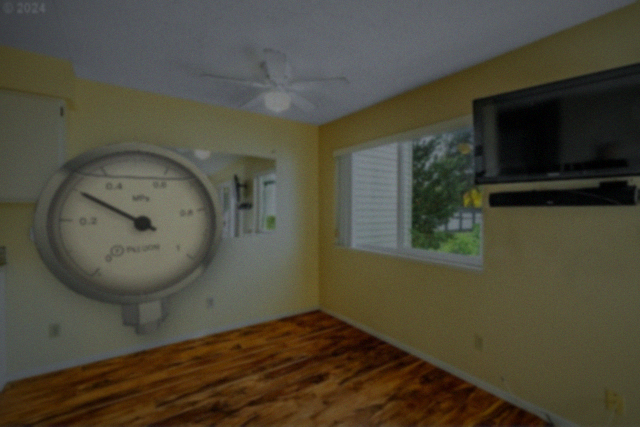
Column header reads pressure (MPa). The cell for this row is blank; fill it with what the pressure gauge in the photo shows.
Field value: 0.3 MPa
